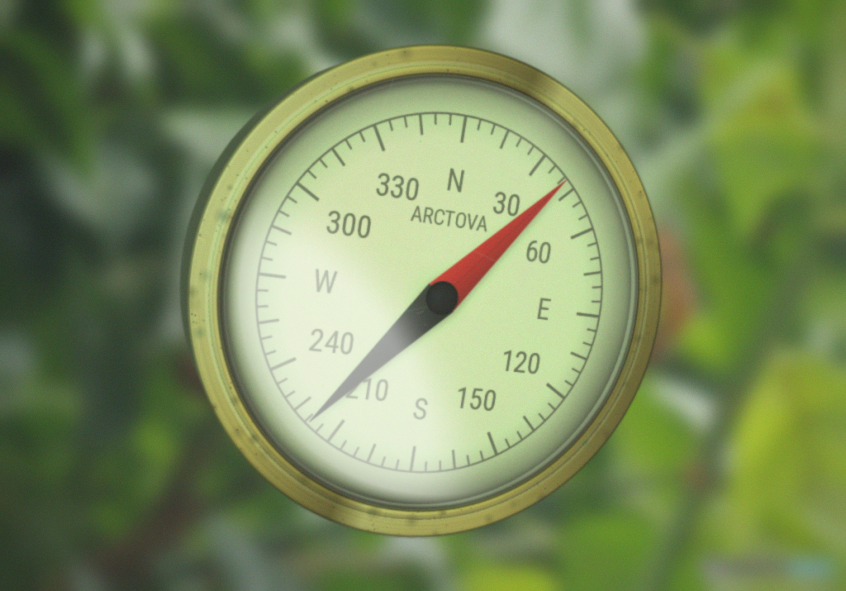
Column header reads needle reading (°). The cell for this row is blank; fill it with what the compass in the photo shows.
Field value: 40 °
